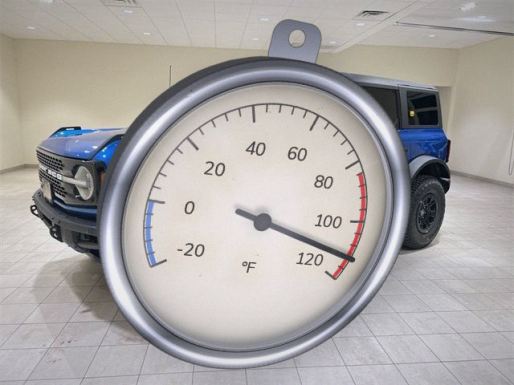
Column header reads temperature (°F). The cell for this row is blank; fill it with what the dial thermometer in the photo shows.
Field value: 112 °F
